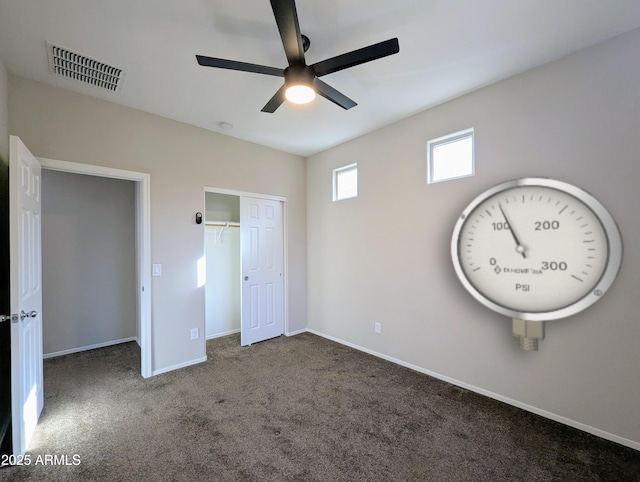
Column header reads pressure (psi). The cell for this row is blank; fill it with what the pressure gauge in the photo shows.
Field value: 120 psi
